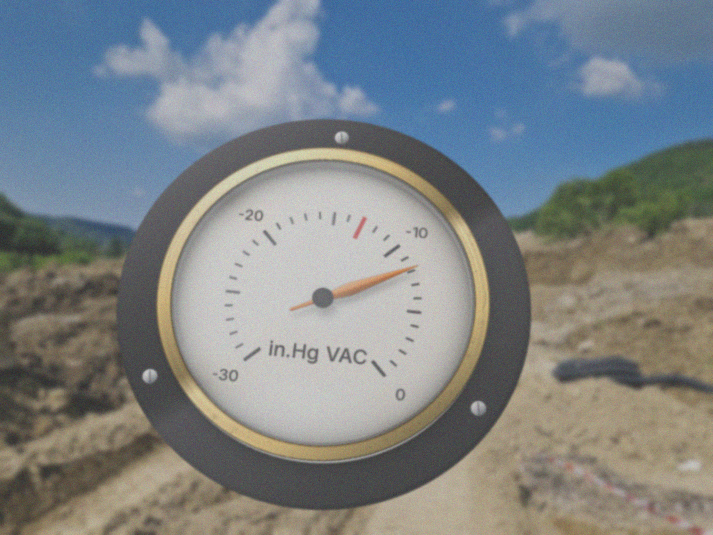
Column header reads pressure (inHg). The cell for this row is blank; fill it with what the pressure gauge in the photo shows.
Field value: -8 inHg
